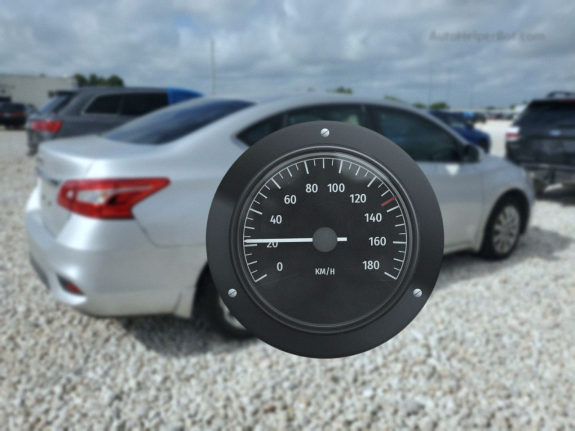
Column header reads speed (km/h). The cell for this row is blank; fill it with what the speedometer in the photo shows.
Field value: 22.5 km/h
